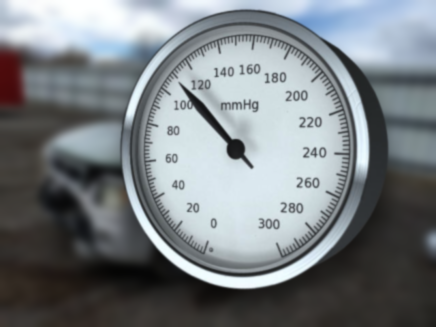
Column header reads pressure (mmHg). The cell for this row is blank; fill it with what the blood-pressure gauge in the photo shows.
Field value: 110 mmHg
